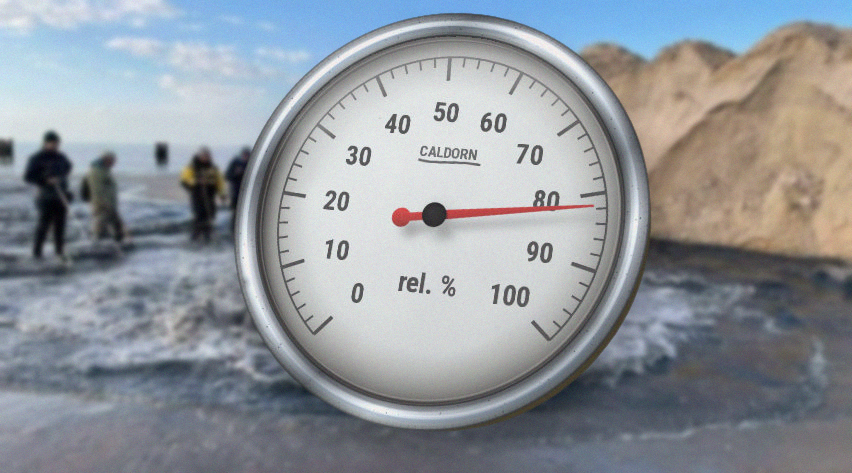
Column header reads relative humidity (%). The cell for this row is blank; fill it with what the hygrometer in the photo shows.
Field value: 82 %
